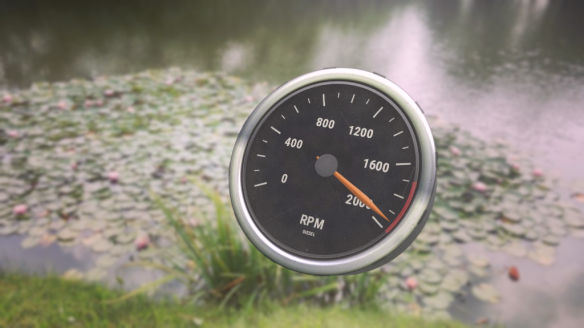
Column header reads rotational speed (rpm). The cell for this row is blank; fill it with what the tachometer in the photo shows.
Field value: 1950 rpm
